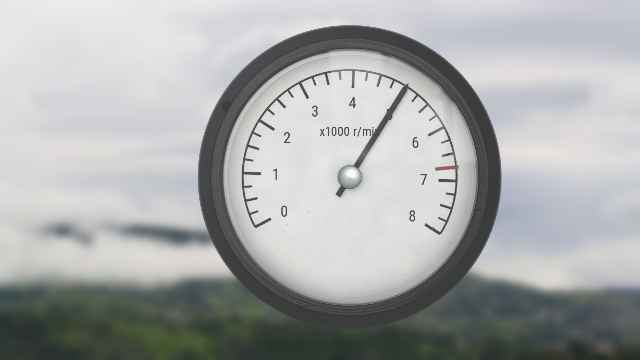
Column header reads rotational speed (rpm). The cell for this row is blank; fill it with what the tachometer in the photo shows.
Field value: 5000 rpm
